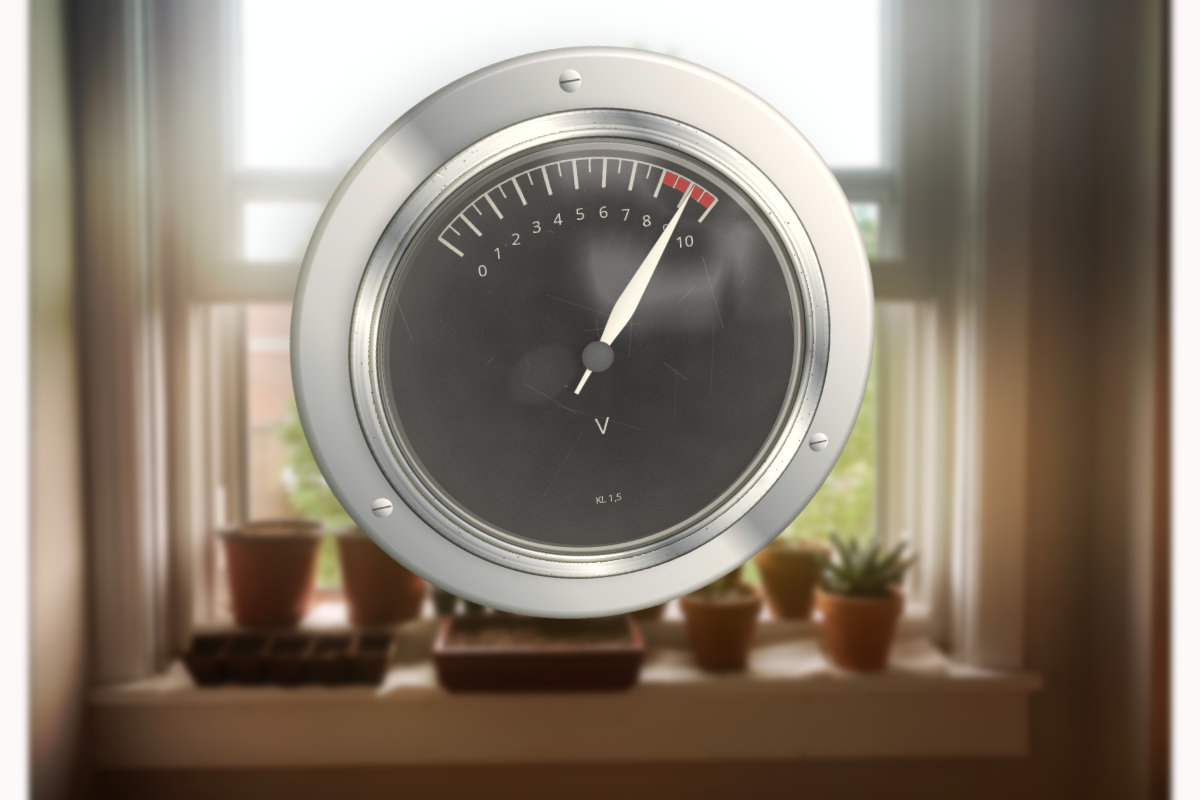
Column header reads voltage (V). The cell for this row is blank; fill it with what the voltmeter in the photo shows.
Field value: 9 V
